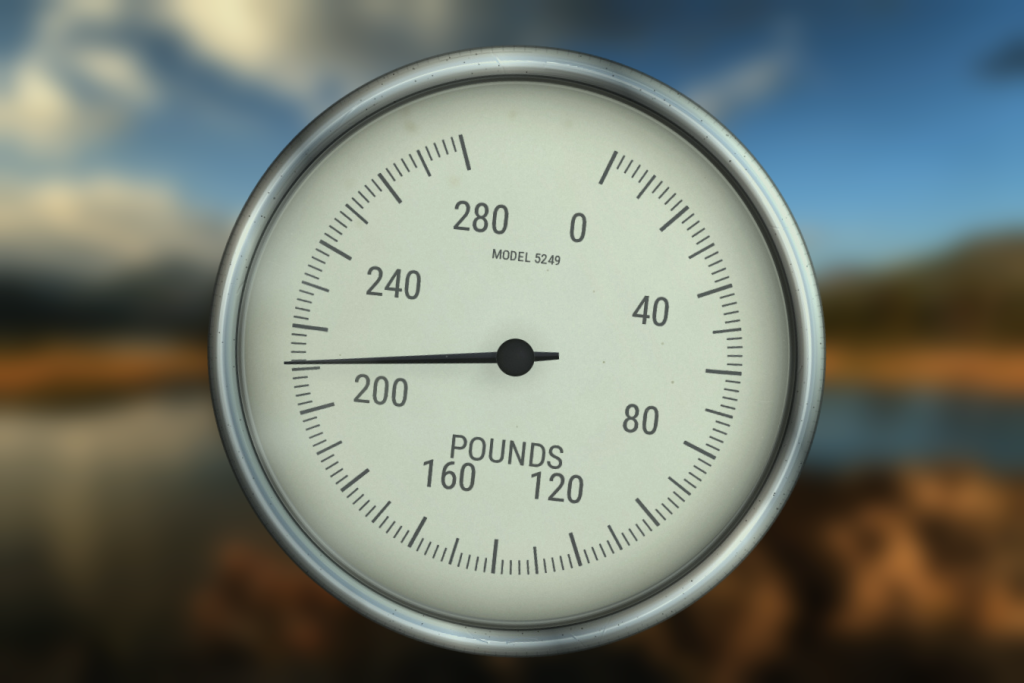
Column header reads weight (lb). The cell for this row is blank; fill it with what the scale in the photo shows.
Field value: 212 lb
